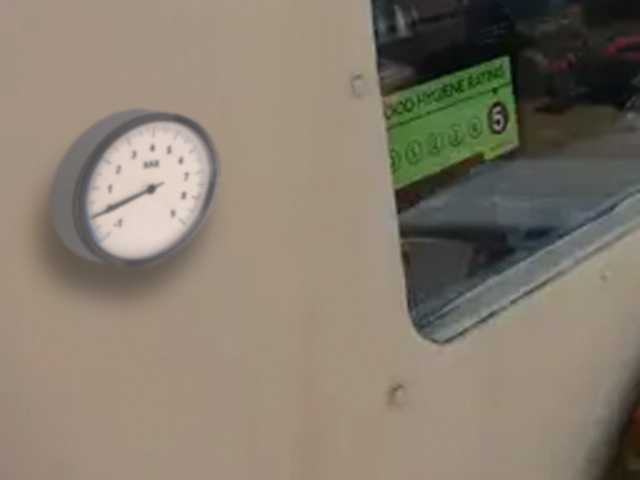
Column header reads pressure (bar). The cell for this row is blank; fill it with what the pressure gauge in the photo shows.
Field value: 0 bar
